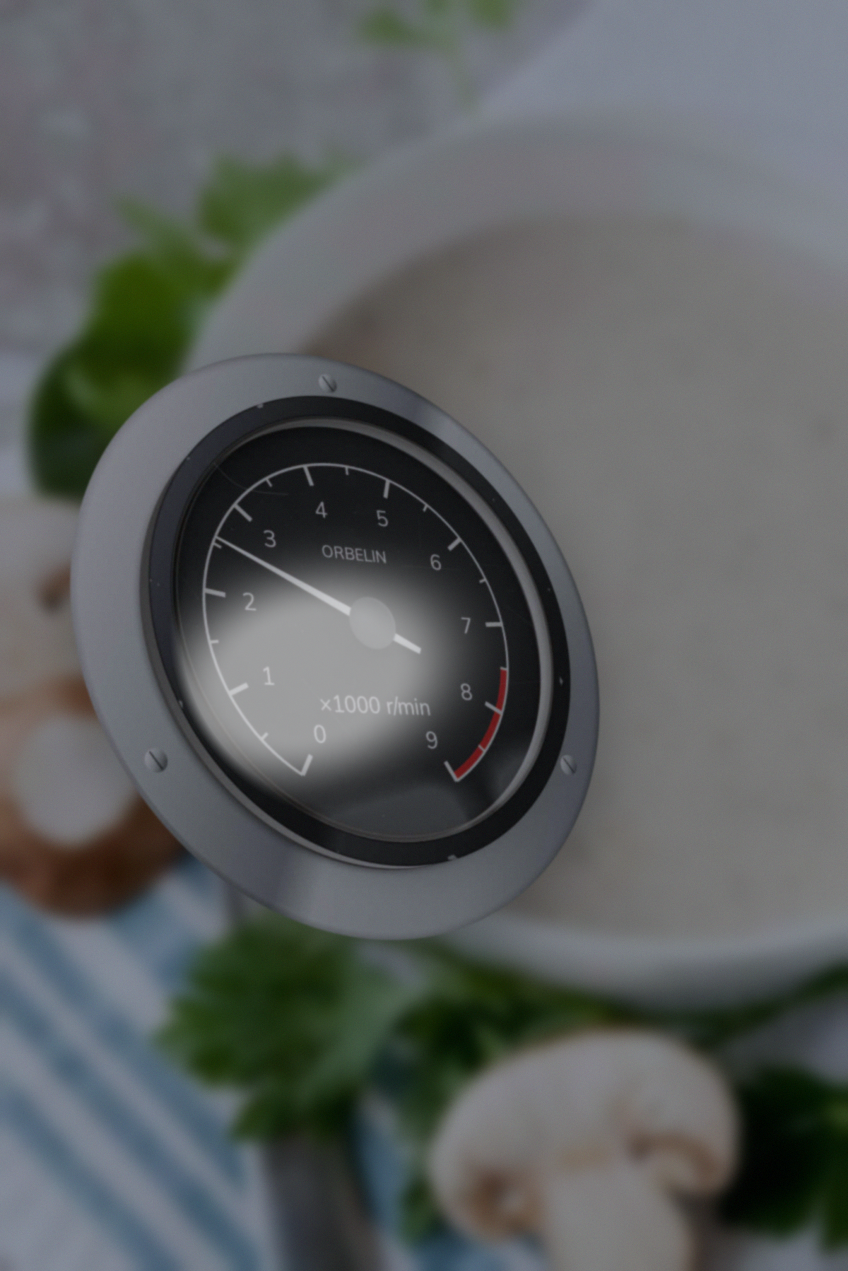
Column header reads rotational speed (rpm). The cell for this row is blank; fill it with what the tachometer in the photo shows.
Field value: 2500 rpm
